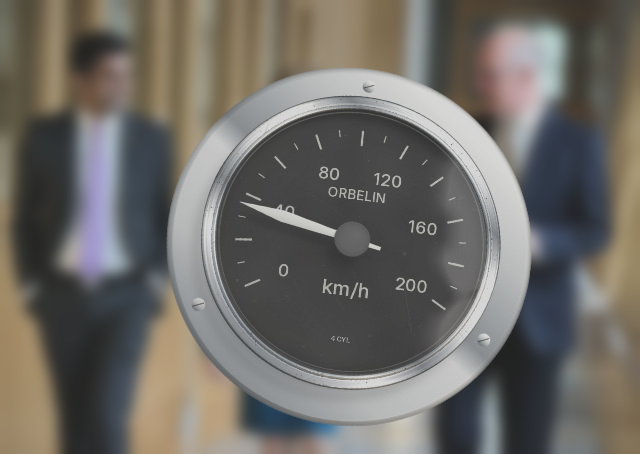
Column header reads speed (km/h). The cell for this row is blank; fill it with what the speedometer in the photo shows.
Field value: 35 km/h
